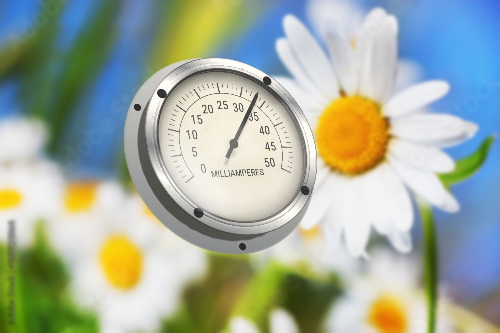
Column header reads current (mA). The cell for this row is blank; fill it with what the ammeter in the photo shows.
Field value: 33 mA
